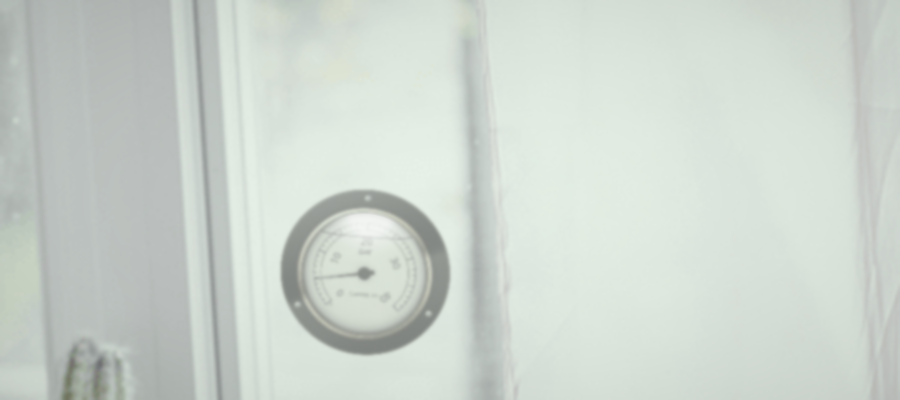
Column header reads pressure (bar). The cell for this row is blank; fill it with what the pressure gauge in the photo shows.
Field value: 5 bar
